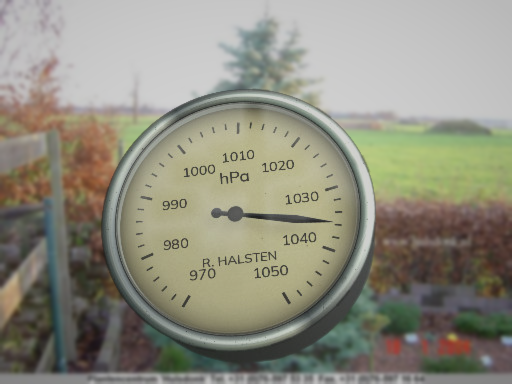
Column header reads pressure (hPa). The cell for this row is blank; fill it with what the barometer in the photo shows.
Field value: 1036 hPa
